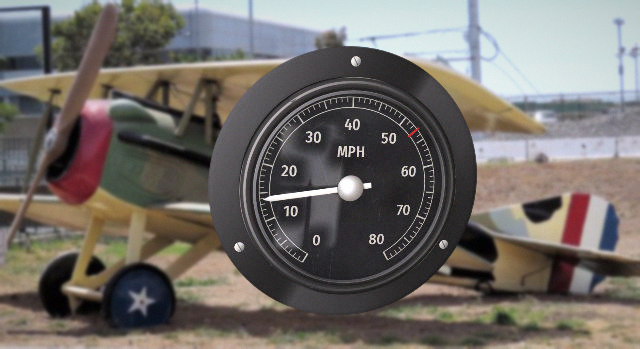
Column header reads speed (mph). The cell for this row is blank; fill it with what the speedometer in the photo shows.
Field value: 14 mph
